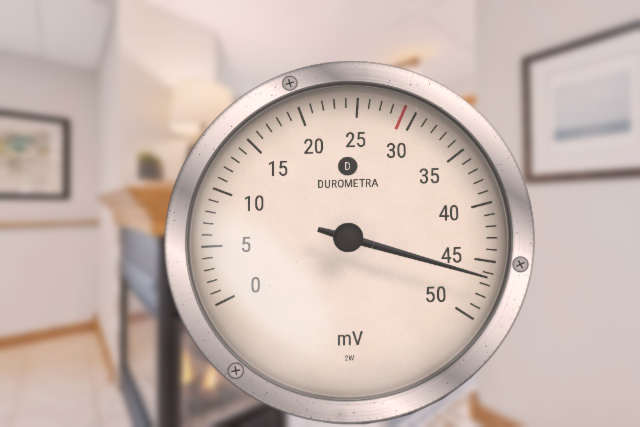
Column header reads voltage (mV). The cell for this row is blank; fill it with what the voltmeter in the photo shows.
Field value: 46.5 mV
